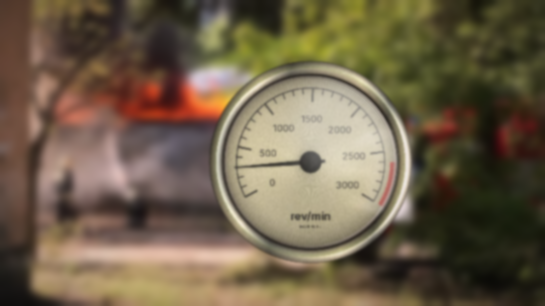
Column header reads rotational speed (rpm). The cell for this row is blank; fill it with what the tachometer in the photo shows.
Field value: 300 rpm
